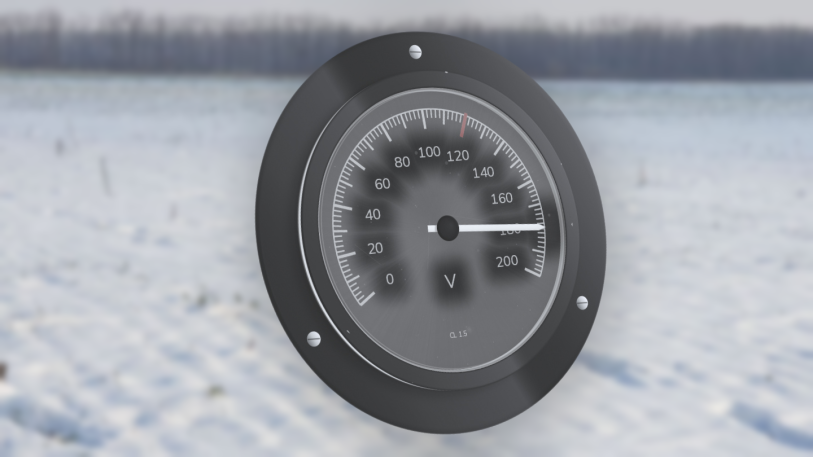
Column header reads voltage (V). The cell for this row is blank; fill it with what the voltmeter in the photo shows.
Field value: 180 V
